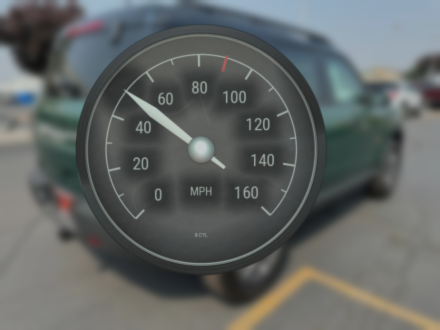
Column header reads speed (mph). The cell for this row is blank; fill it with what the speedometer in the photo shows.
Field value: 50 mph
